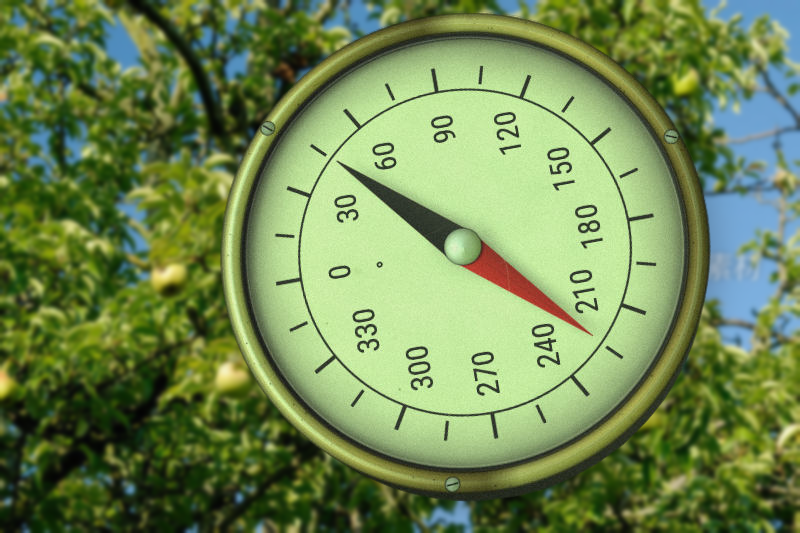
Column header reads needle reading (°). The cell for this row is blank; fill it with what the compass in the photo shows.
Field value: 225 °
